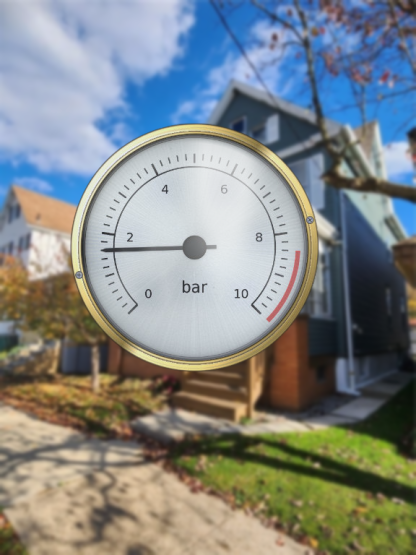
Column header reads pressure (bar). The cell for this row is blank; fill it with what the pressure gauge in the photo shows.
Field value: 1.6 bar
